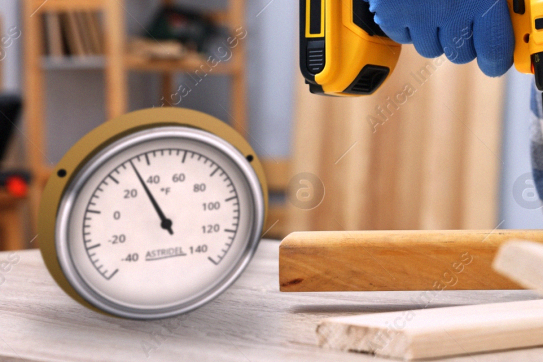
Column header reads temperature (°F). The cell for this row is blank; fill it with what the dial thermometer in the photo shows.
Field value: 32 °F
